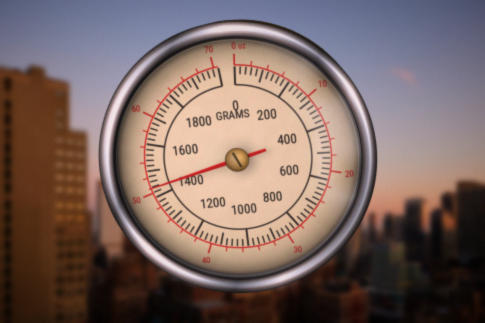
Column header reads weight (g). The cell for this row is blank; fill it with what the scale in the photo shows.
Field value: 1440 g
